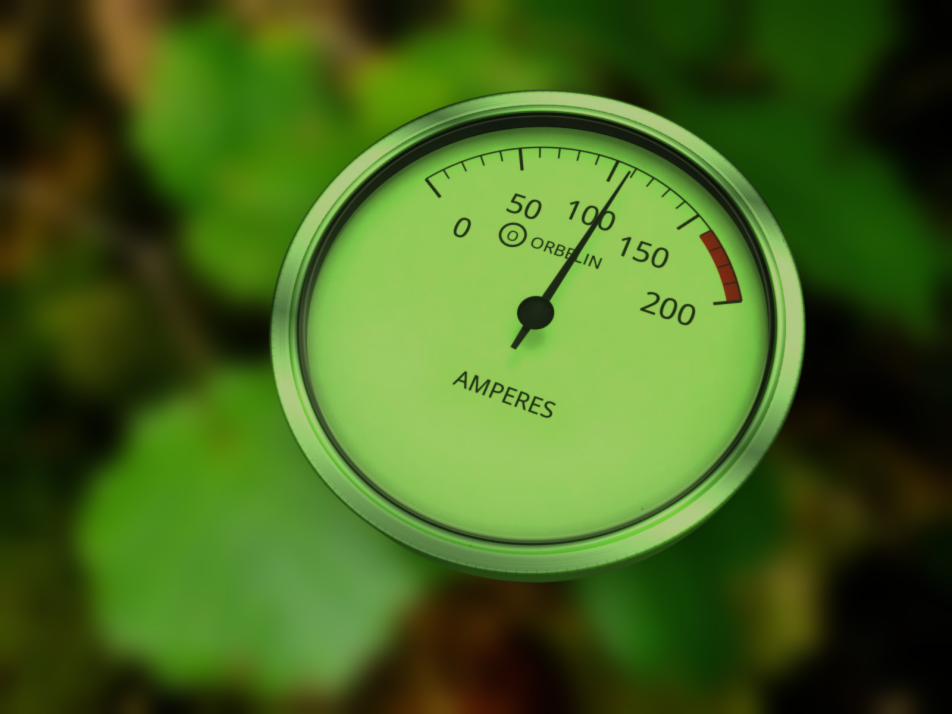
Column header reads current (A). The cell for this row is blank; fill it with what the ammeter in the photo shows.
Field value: 110 A
